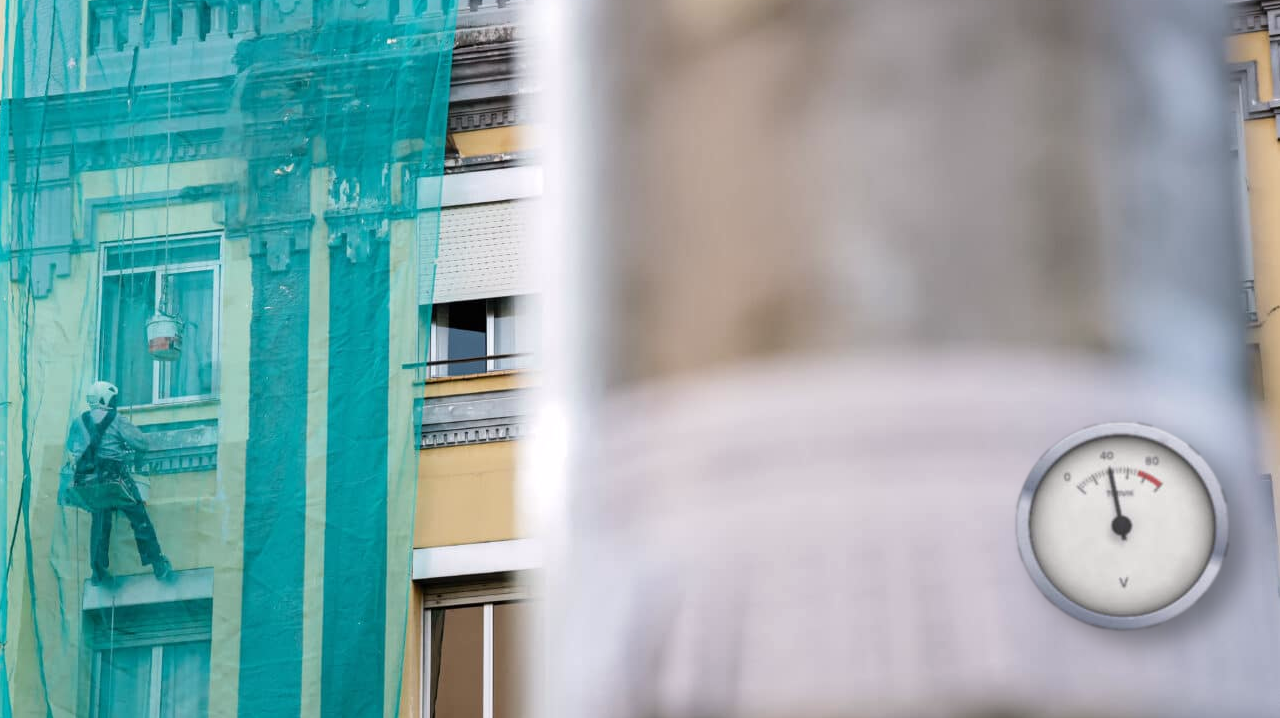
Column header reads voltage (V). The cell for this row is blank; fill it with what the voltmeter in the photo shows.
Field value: 40 V
